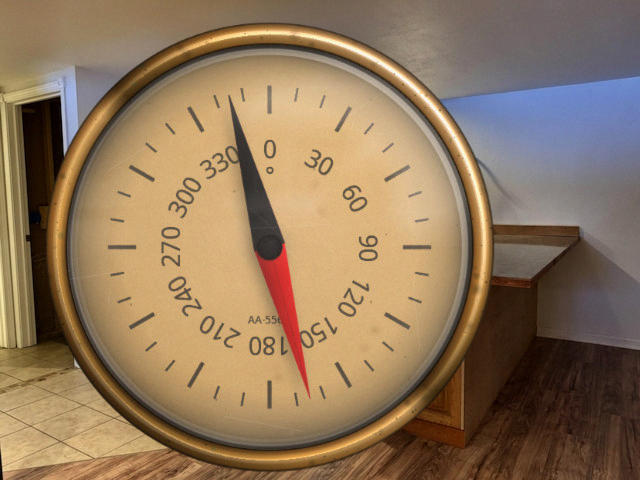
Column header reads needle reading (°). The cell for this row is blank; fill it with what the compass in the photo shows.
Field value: 165 °
